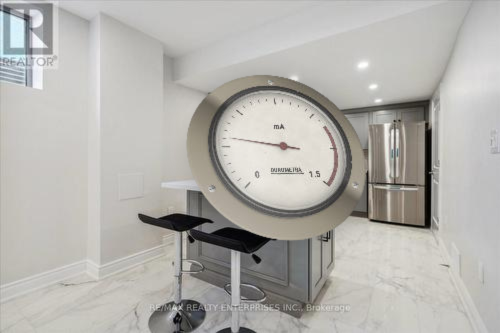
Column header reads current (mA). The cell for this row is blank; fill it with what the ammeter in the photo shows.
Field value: 0.3 mA
